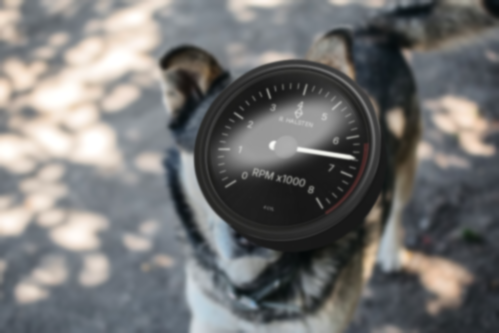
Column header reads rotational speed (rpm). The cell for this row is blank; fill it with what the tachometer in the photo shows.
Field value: 6600 rpm
